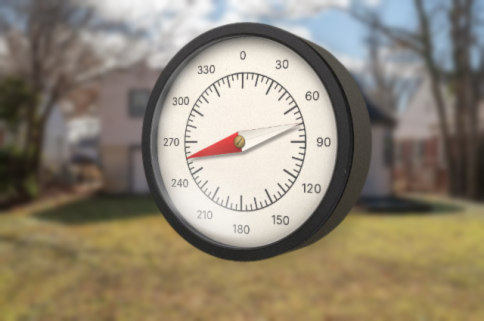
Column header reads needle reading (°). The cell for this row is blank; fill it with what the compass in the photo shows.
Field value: 255 °
